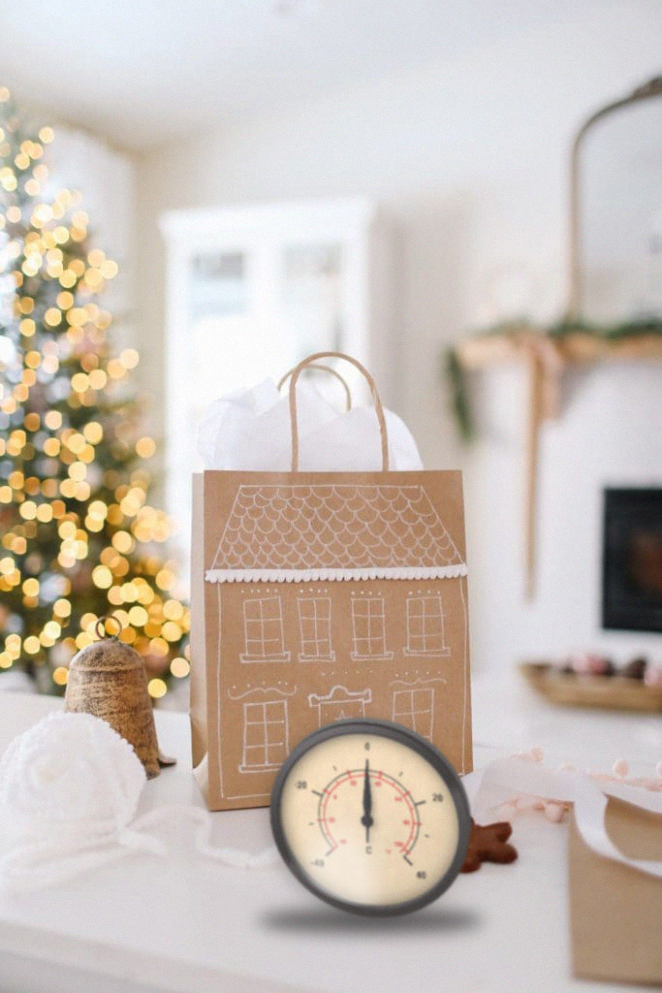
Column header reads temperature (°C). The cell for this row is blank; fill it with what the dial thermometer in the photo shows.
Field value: 0 °C
